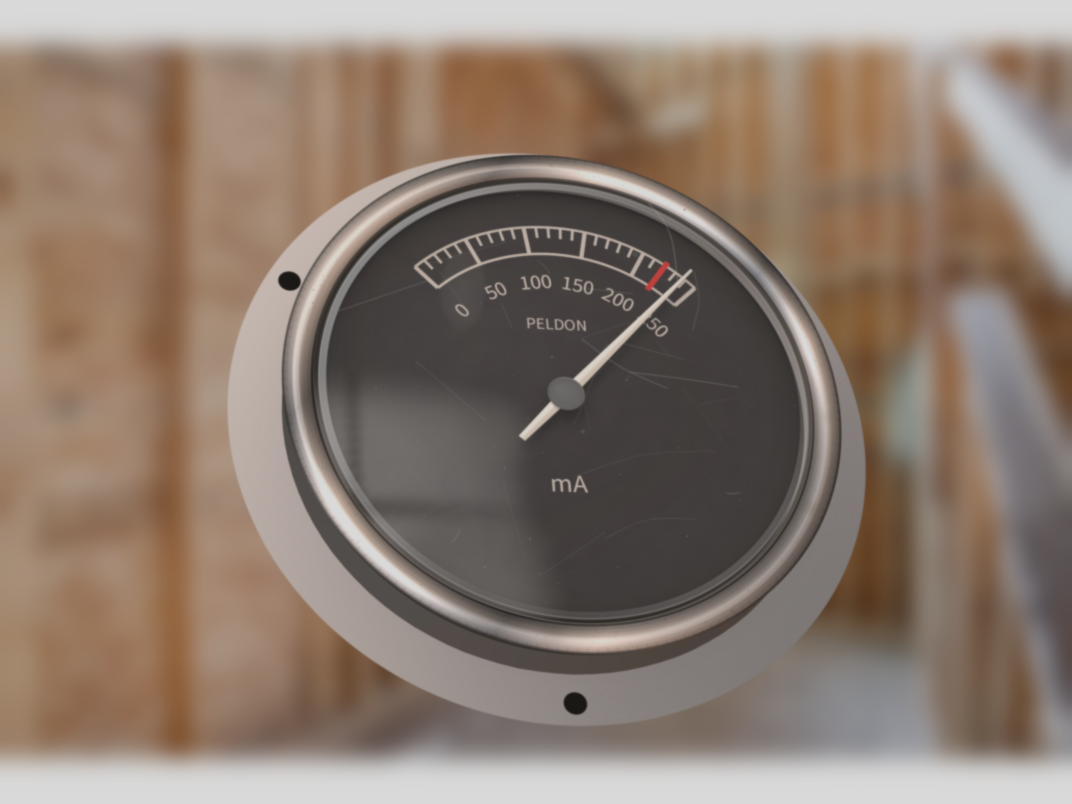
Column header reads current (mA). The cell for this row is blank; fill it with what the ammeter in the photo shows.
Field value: 240 mA
